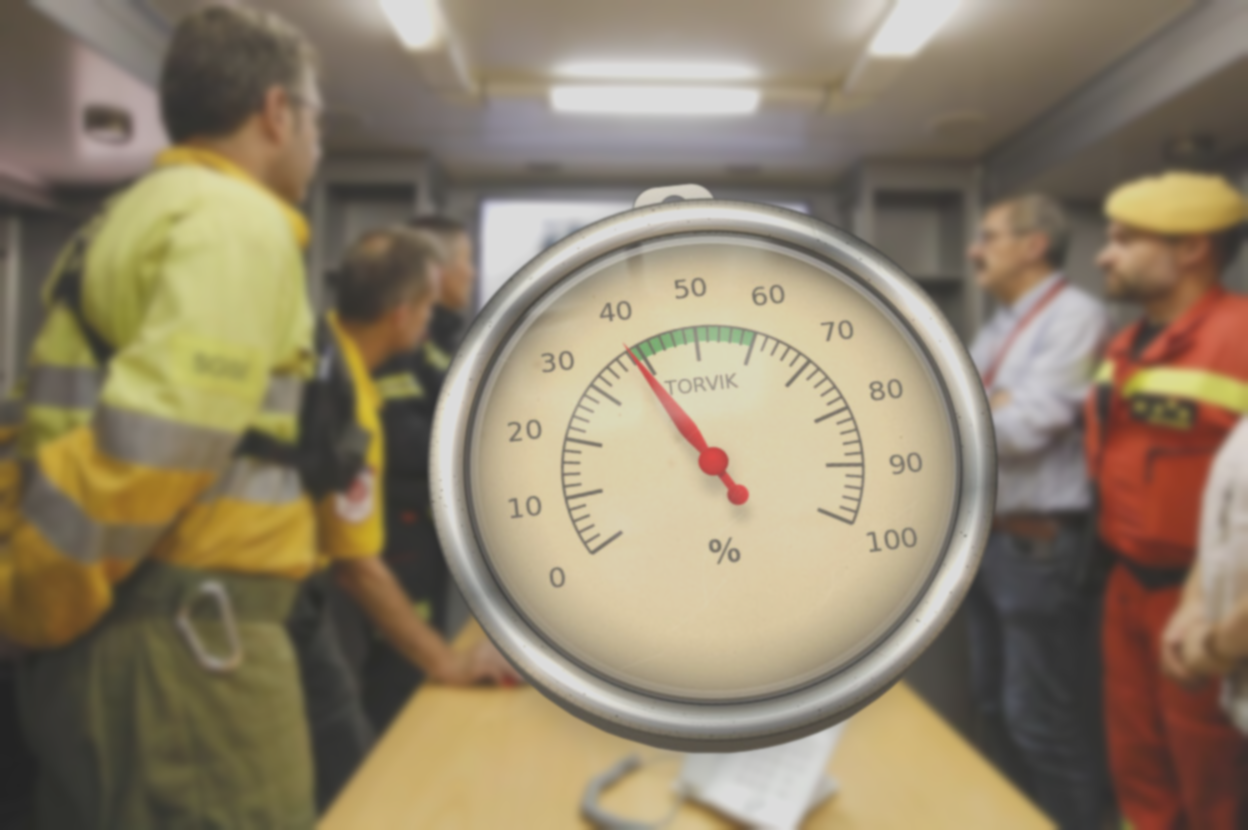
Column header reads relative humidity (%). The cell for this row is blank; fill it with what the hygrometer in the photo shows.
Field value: 38 %
